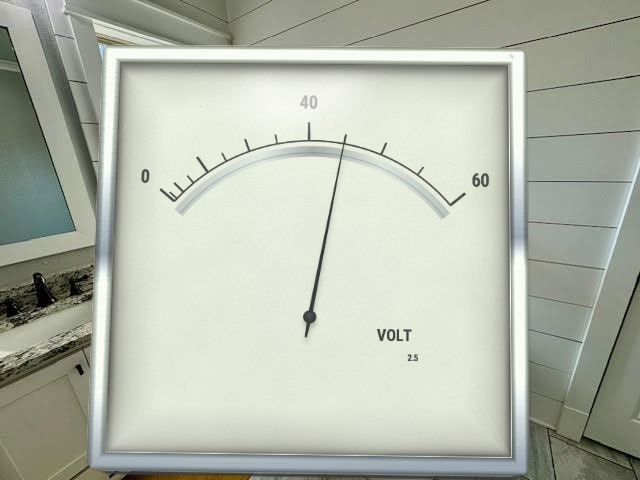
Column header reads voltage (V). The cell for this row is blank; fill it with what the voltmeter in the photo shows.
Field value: 45 V
